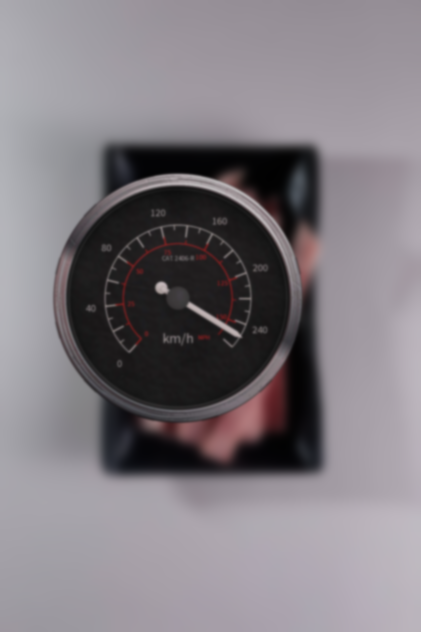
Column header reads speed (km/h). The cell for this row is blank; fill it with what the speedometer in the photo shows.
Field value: 250 km/h
